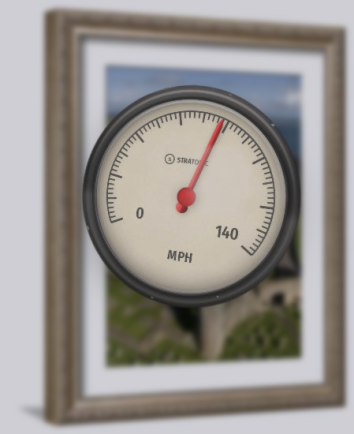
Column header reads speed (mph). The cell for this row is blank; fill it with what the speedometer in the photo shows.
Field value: 78 mph
